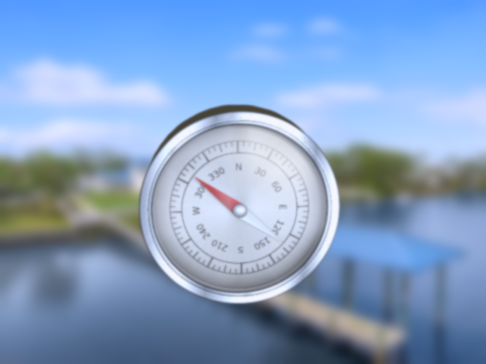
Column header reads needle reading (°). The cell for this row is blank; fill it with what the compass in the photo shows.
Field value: 310 °
